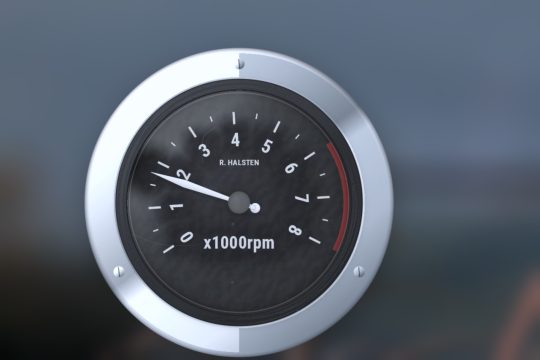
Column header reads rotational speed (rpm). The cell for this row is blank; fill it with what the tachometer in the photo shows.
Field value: 1750 rpm
